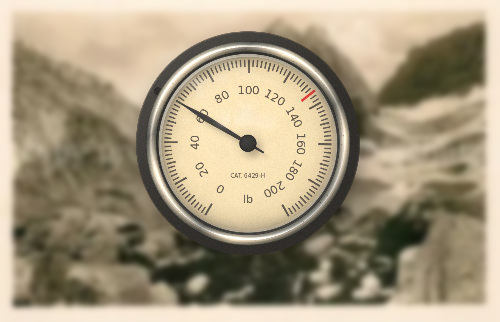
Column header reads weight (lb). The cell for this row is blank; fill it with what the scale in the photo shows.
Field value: 60 lb
